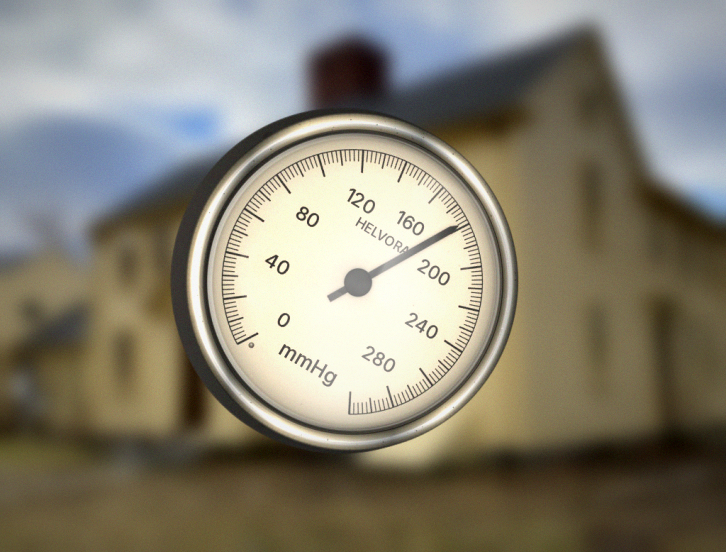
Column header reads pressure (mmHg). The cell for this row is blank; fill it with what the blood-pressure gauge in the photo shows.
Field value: 178 mmHg
